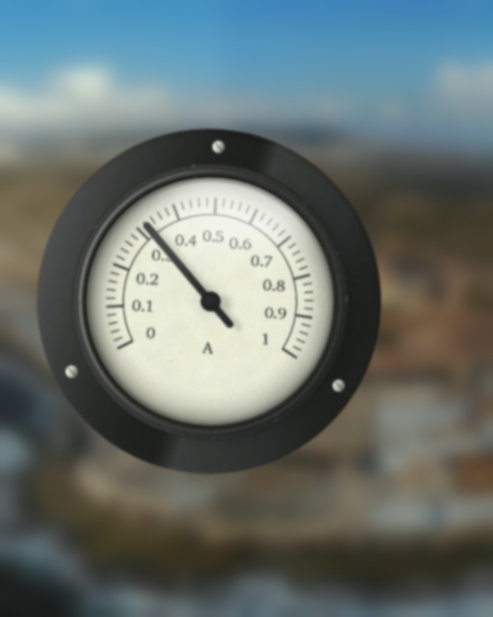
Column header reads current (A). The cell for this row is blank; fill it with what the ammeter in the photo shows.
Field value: 0.32 A
